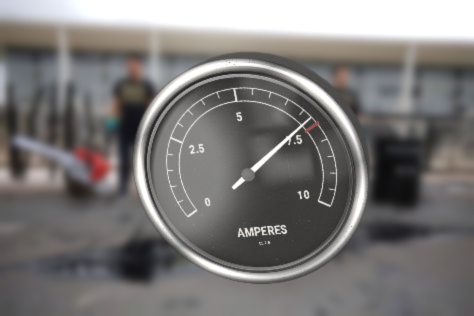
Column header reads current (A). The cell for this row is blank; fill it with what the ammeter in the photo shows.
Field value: 7.25 A
